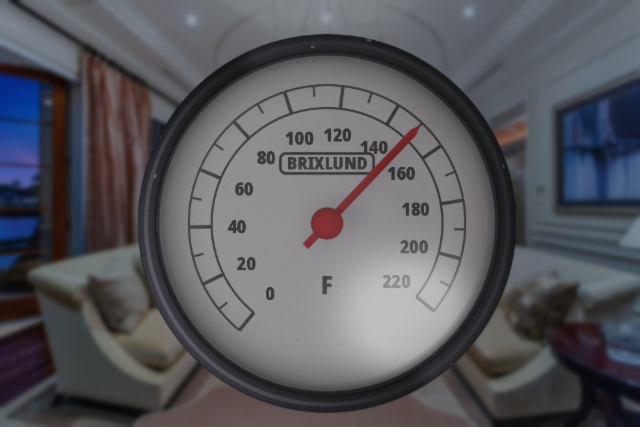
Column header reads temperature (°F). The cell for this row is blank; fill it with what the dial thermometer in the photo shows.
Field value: 150 °F
